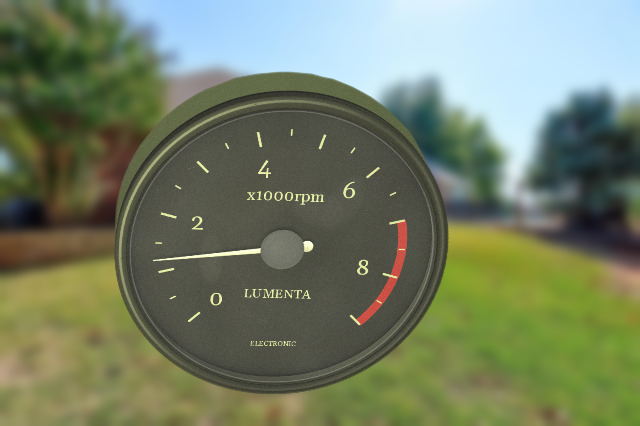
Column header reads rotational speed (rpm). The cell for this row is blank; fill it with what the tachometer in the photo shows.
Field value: 1250 rpm
